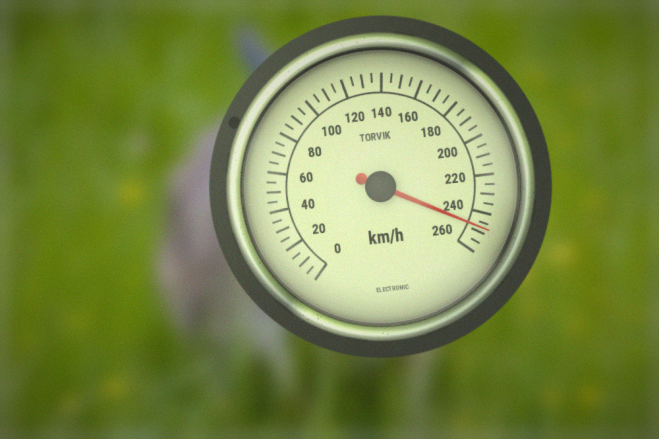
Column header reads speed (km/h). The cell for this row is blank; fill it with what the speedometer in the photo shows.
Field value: 247.5 km/h
